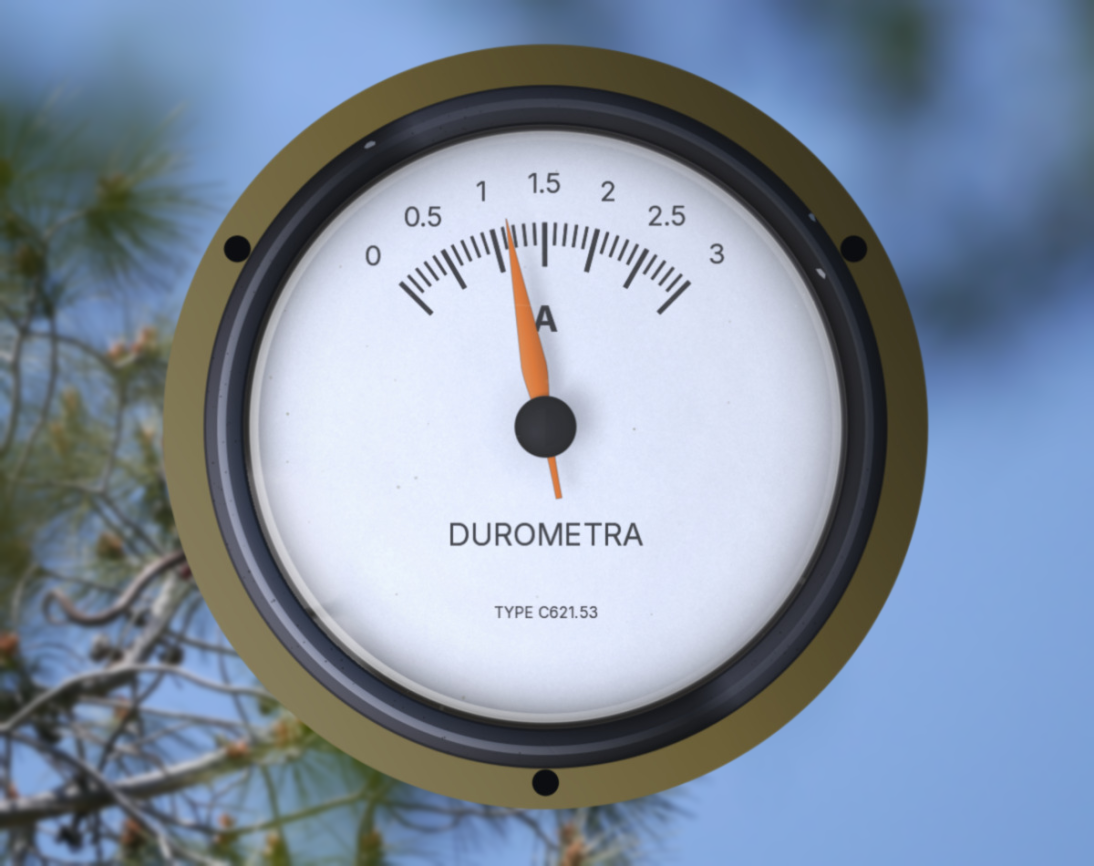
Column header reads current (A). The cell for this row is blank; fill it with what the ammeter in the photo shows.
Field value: 1.15 A
